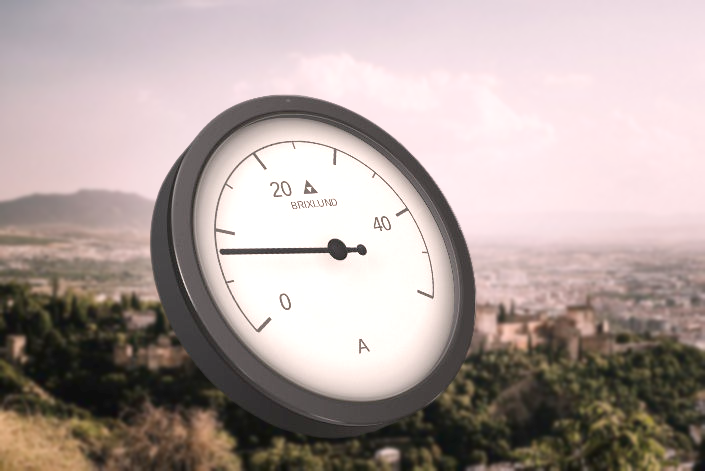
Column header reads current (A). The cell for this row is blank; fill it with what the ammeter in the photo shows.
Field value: 7.5 A
